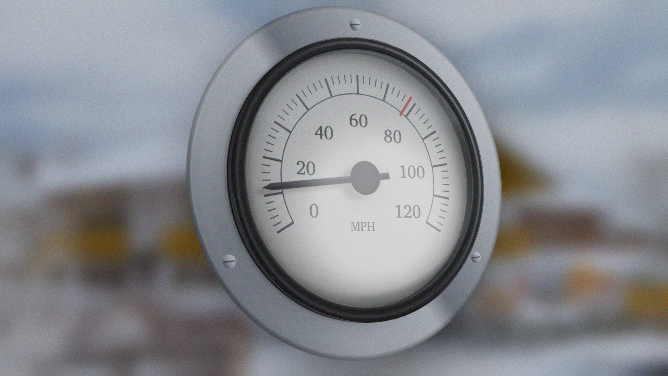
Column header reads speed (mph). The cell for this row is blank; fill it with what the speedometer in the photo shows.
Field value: 12 mph
